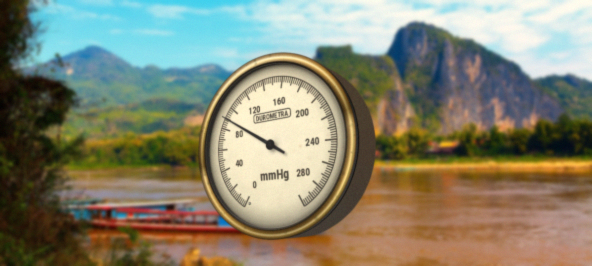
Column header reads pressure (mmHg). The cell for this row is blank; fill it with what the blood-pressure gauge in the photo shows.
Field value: 90 mmHg
